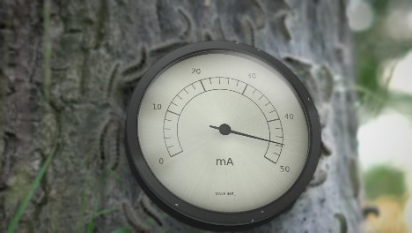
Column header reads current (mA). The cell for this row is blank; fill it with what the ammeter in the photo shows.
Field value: 46 mA
